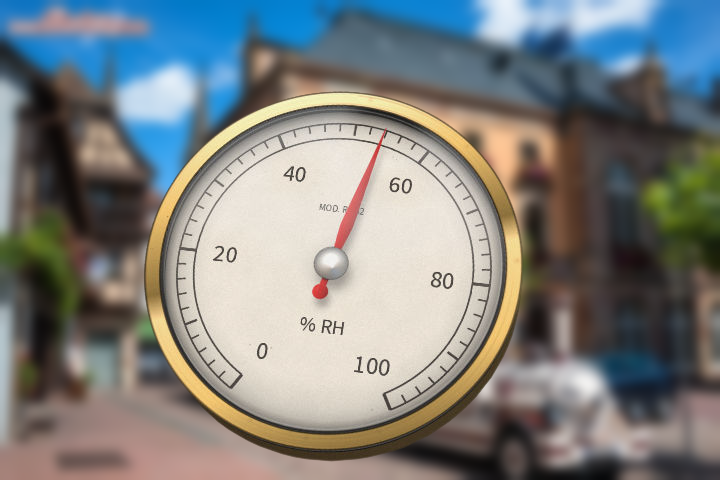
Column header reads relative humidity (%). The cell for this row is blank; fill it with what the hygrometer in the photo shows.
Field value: 54 %
